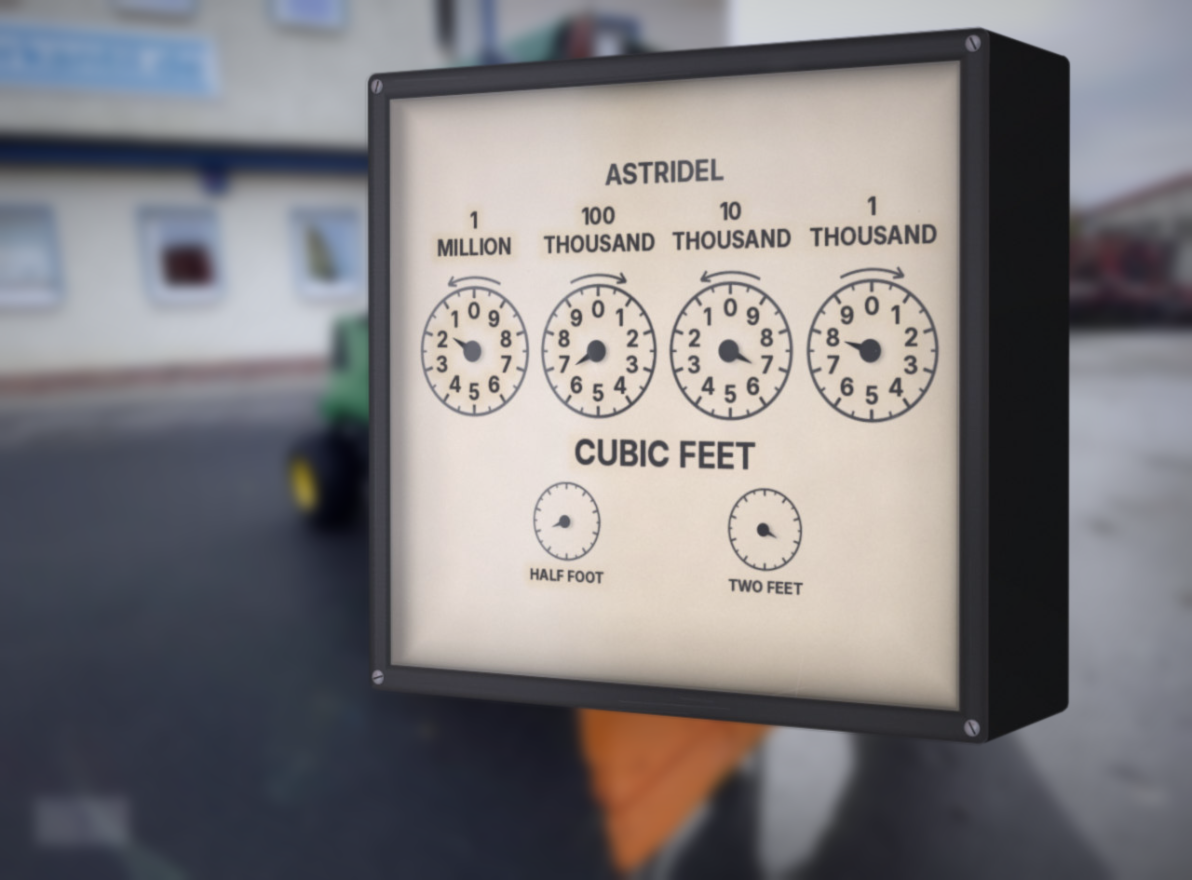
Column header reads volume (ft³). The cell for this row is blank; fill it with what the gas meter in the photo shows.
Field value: 166800 ft³
